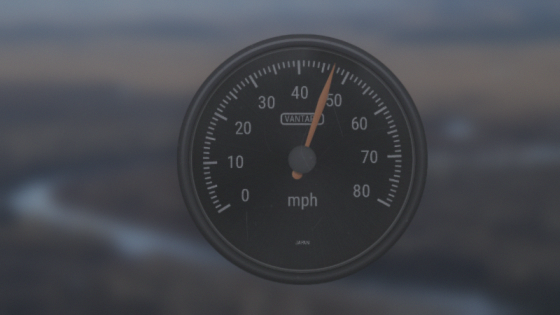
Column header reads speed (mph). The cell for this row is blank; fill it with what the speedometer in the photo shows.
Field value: 47 mph
